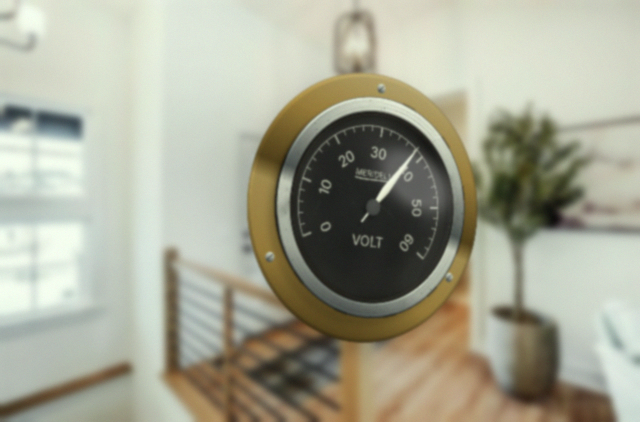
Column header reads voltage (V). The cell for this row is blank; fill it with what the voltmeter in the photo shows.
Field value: 38 V
